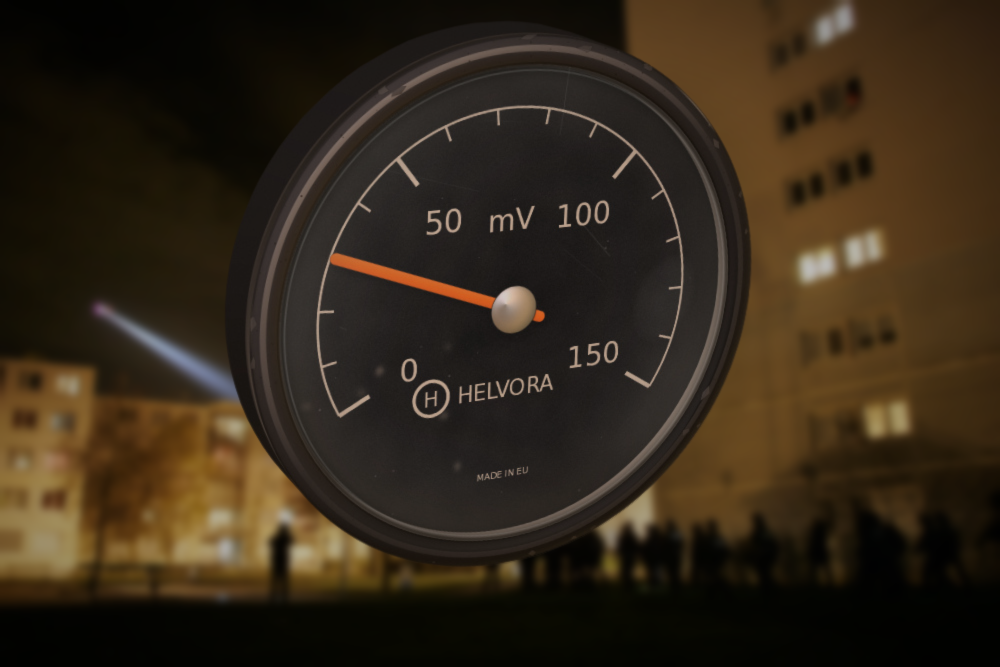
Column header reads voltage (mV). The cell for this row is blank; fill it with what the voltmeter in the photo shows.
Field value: 30 mV
